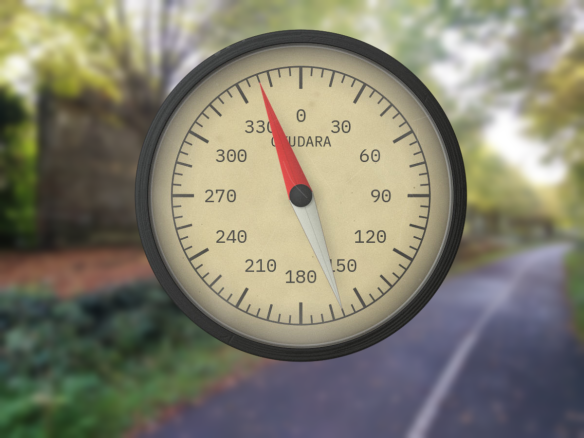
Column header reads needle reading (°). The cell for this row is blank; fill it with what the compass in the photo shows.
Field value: 340 °
